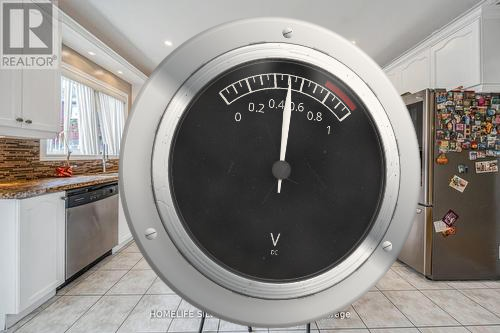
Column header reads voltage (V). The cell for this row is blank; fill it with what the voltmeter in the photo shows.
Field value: 0.5 V
